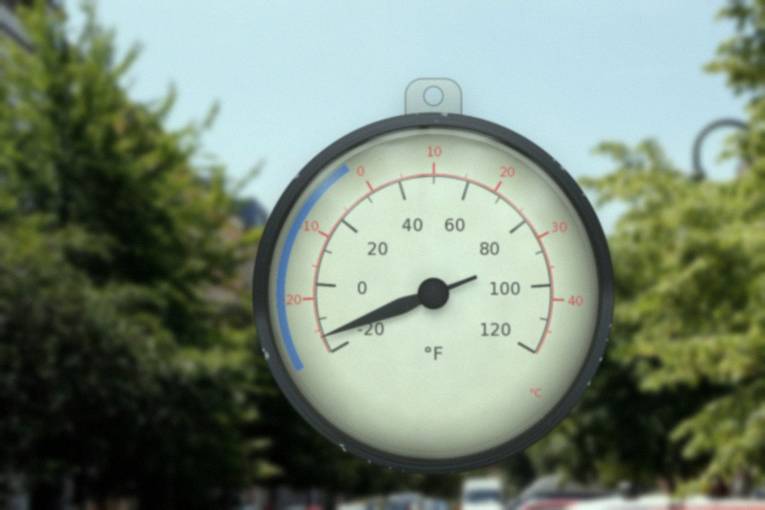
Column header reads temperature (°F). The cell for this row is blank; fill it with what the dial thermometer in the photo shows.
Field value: -15 °F
